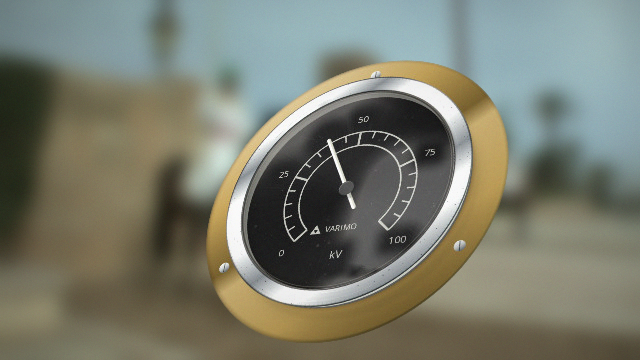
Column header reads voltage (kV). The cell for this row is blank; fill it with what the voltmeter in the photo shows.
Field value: 40 kV
